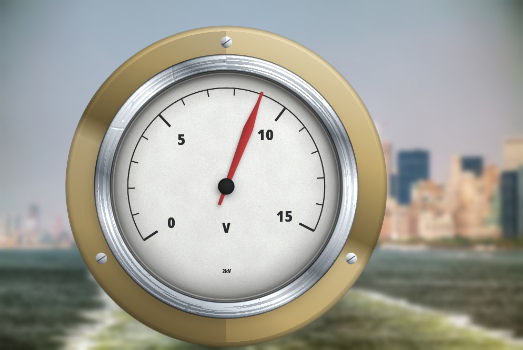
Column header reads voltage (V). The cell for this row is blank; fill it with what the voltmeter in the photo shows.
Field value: 9 V
